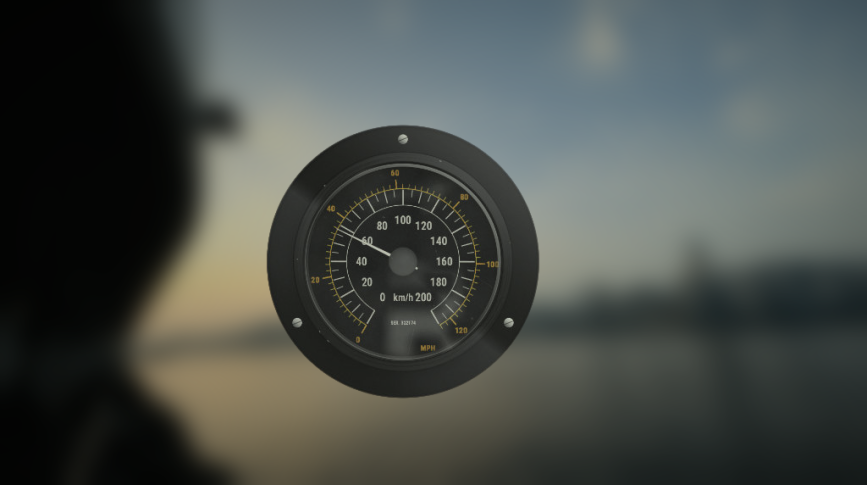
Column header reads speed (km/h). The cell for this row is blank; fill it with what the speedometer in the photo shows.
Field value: 57.5 km/h
